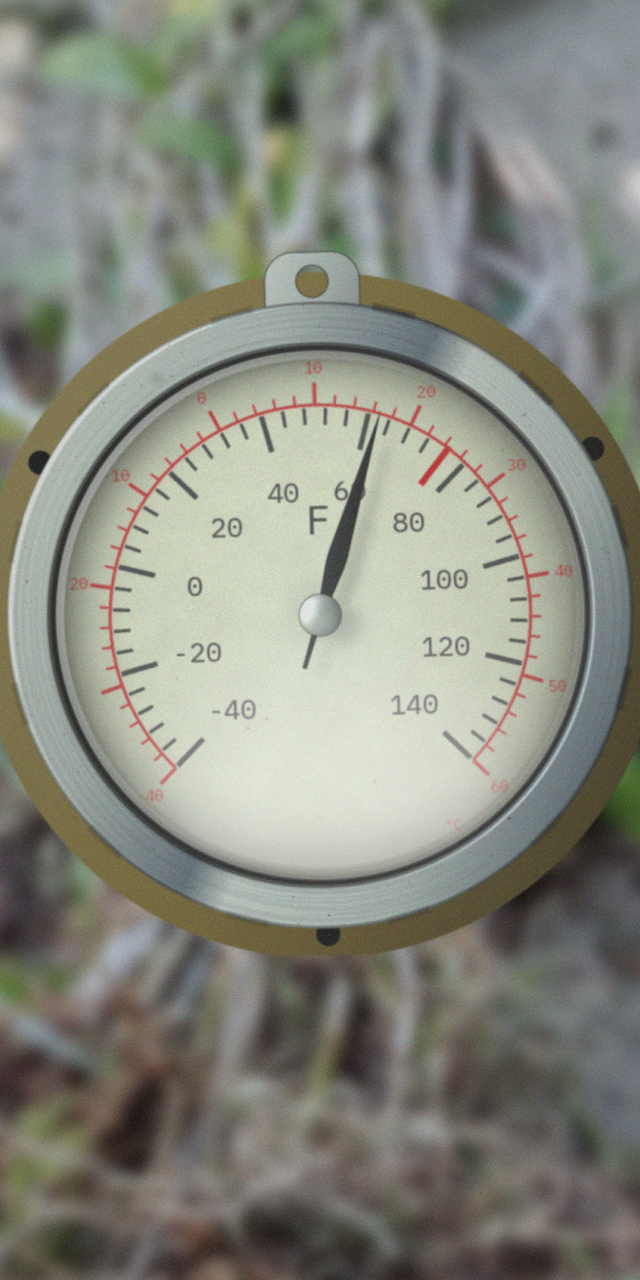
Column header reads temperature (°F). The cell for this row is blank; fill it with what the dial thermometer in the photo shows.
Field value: 62 °F
